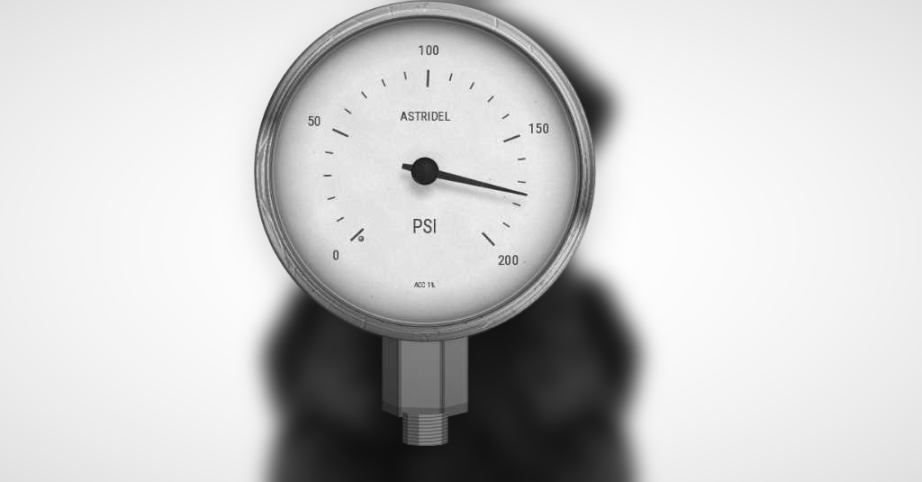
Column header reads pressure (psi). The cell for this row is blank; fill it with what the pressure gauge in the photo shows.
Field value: 175 psi
